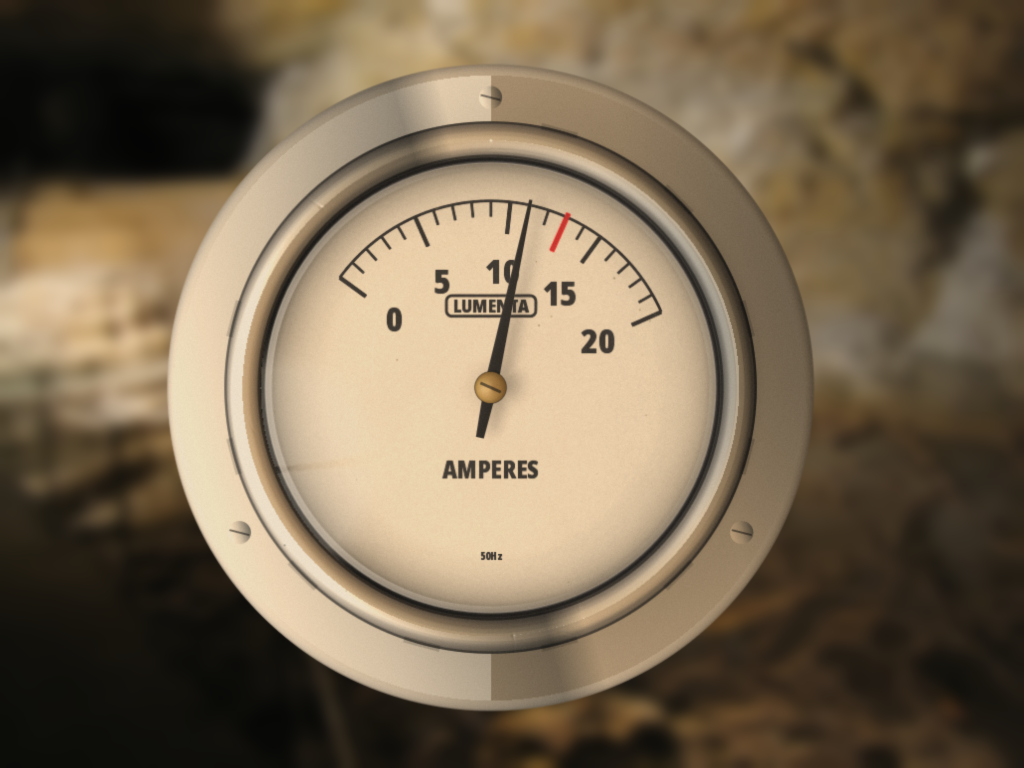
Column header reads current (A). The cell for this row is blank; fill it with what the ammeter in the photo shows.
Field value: 11 A
